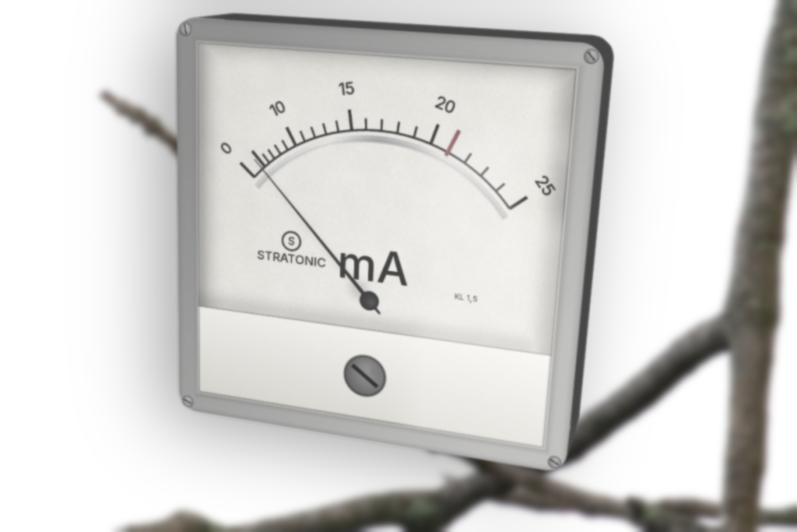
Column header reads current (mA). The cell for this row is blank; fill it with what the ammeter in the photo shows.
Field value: 5 mA
